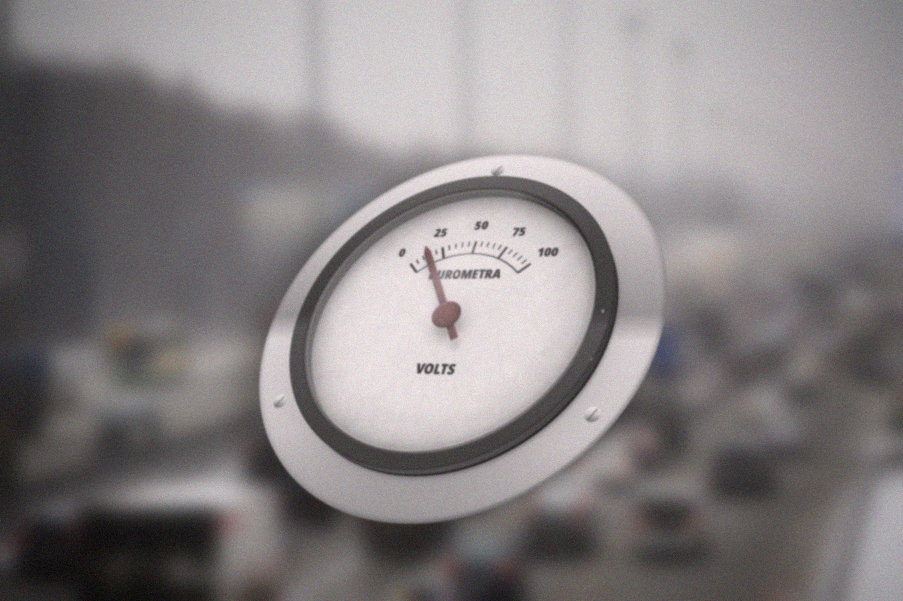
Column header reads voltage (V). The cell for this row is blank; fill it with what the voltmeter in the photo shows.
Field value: 15 V
